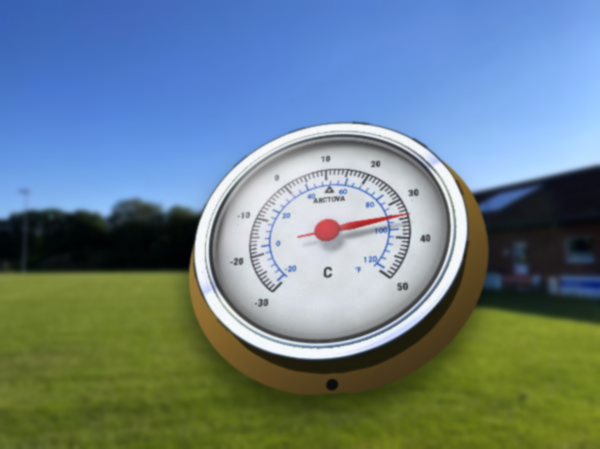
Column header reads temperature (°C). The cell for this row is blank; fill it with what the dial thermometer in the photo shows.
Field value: 35 °C
